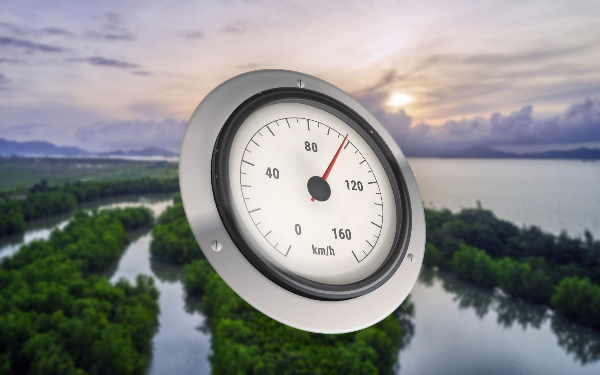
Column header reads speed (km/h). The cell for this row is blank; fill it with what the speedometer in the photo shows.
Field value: 97.5 km/h
